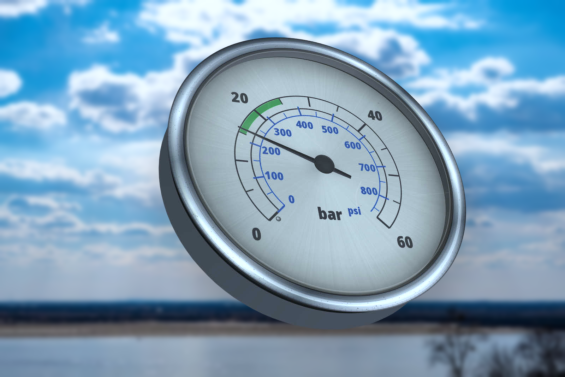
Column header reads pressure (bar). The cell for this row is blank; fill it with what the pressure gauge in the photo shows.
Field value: 15 bar
